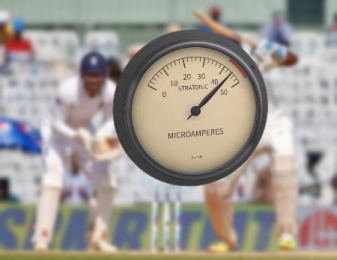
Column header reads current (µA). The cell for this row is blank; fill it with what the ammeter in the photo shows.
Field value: 44 µA
